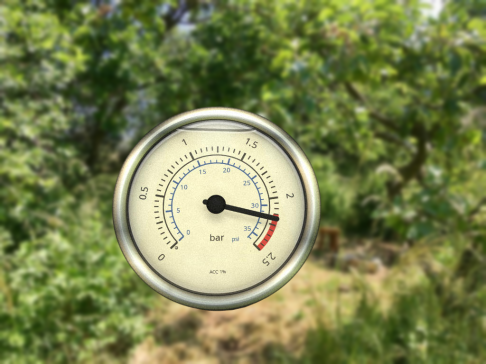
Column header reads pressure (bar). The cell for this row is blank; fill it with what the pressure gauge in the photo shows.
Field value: 2.2 bar
